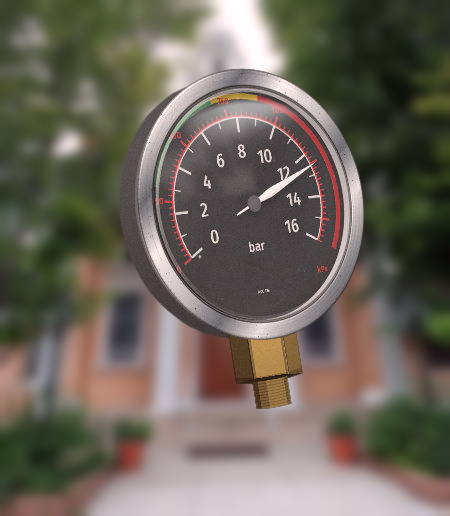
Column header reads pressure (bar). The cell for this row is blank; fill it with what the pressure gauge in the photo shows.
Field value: 12.5 bar
